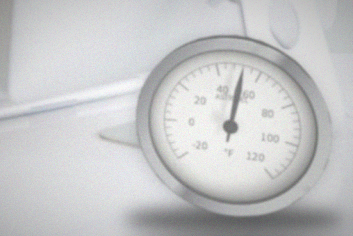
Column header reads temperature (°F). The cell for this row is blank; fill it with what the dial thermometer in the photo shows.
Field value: 52 °F
